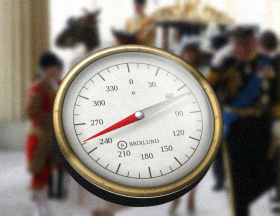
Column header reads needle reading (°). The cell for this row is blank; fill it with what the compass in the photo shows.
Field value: 250 °
